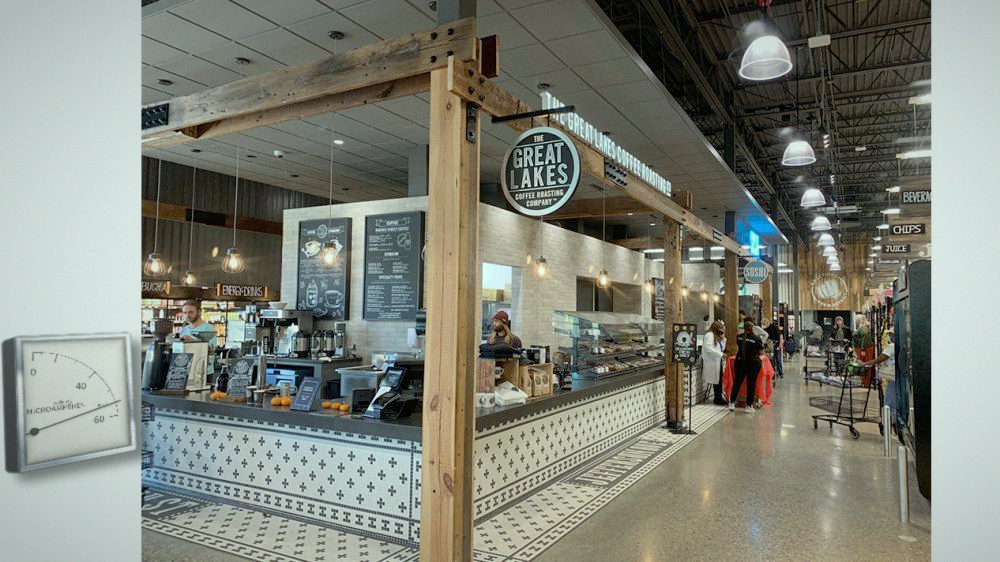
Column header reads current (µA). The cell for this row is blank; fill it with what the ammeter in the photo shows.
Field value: 55 µA
